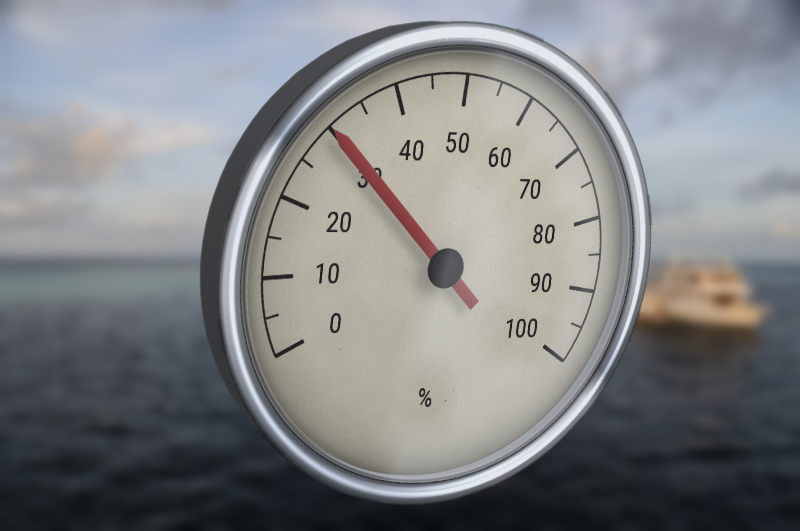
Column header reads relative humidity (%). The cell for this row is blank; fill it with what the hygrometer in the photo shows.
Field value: 30 %
